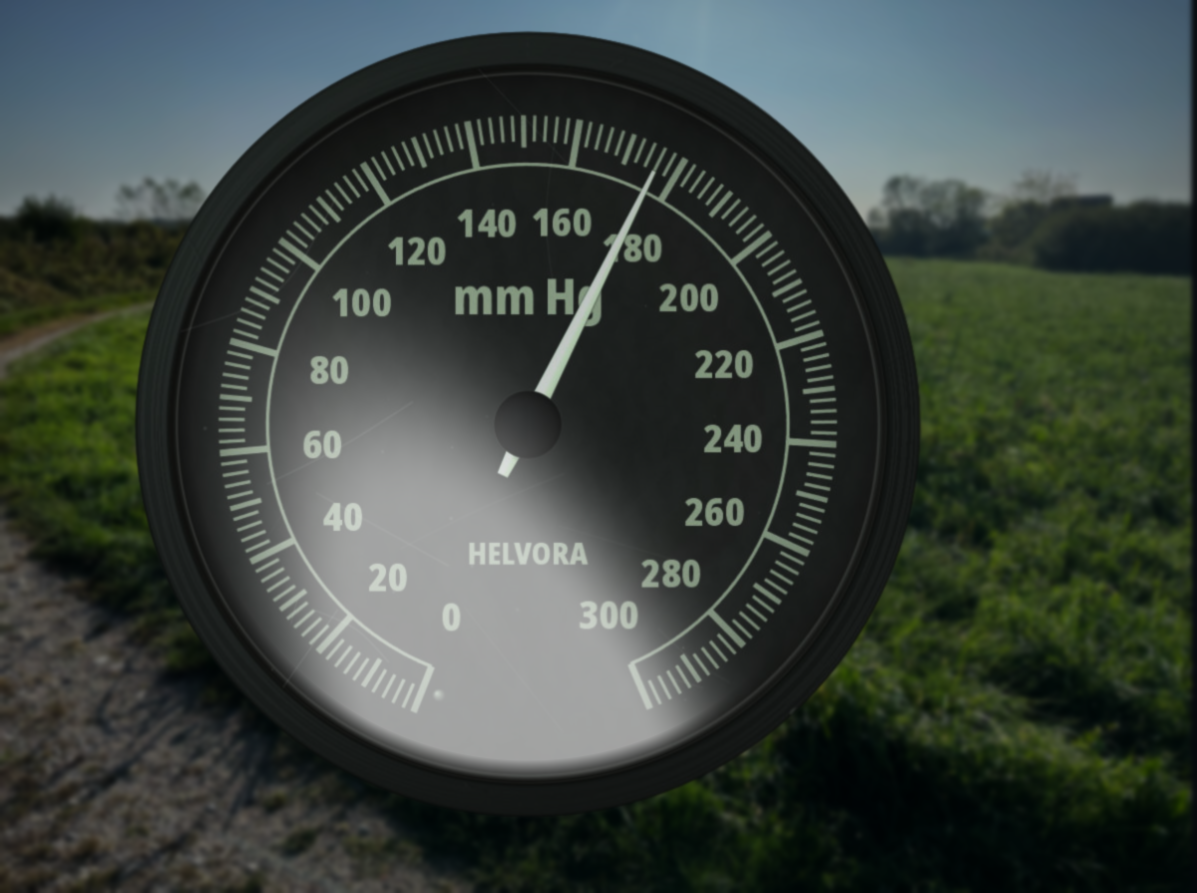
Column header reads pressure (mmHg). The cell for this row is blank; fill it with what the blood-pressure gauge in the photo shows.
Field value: 176 mmHg
